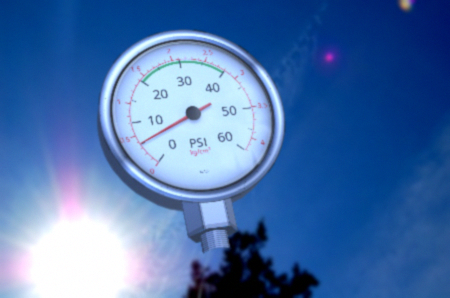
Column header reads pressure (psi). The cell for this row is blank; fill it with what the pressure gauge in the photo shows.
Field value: 5 psi
